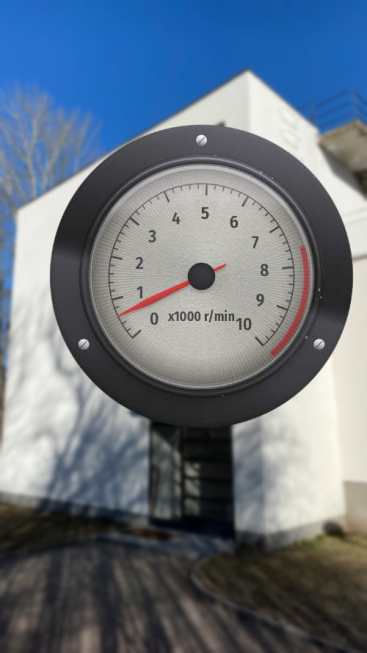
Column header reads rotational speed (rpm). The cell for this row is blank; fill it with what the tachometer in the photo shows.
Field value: 600 rpm
